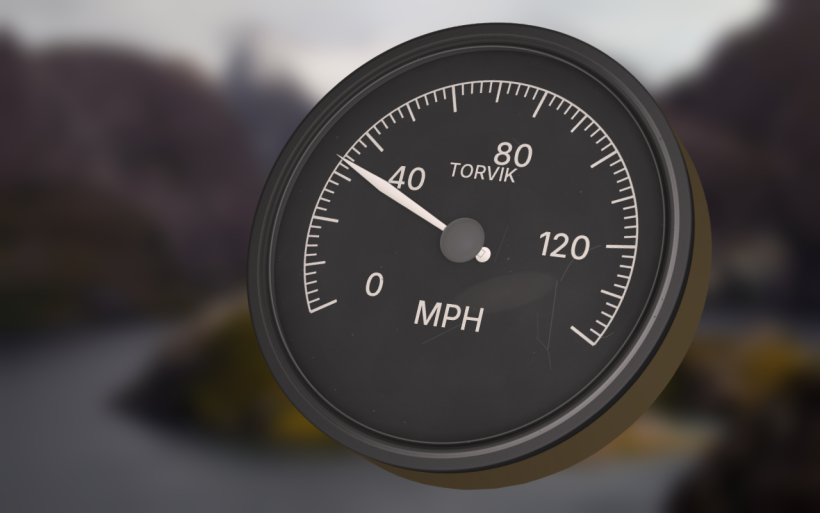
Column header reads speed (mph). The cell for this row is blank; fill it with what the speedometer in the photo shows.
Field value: 33 mph
